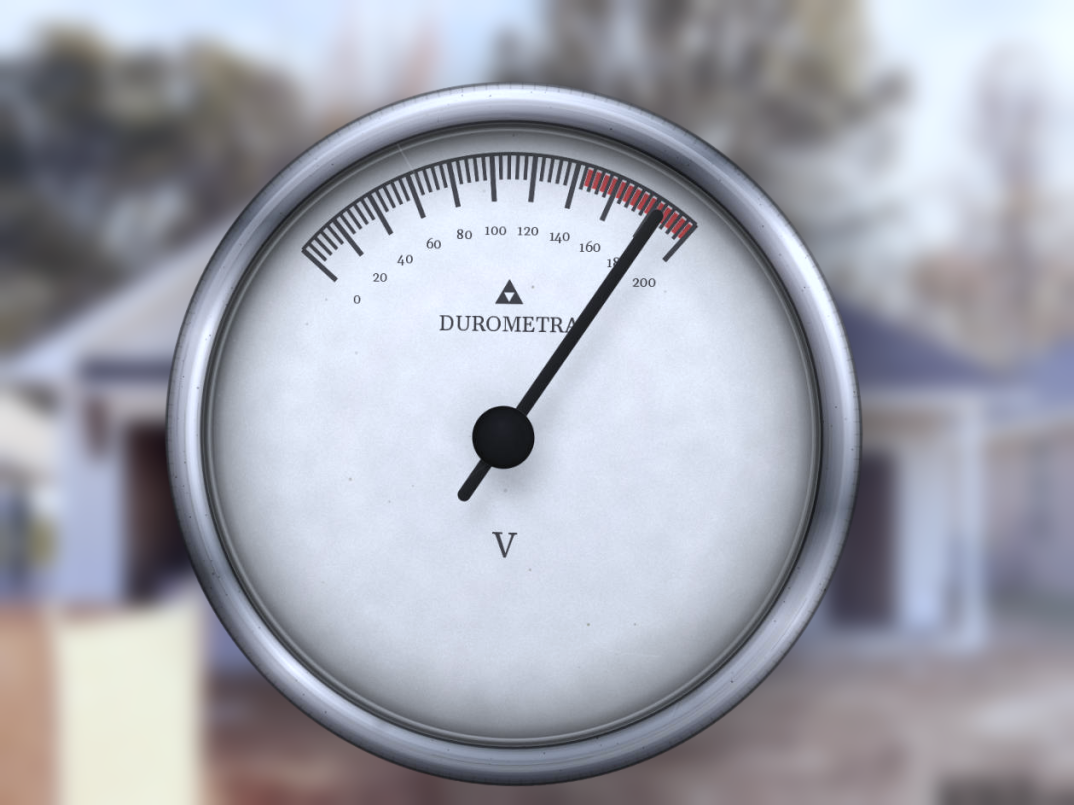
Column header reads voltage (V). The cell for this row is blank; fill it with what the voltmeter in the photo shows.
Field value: 184 V
